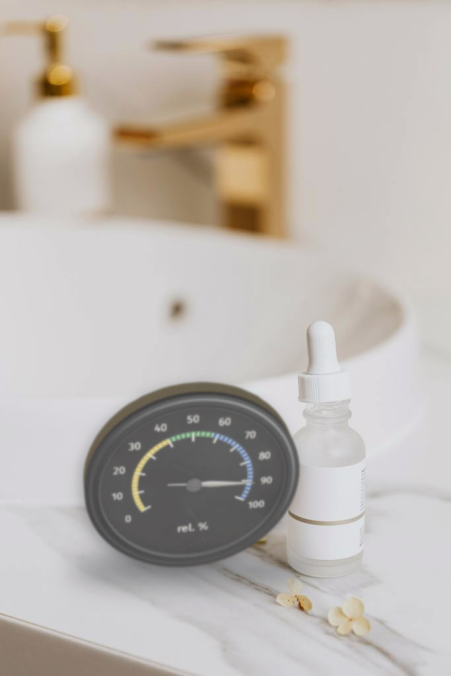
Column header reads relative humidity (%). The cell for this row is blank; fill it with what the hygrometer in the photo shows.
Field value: 90 %
